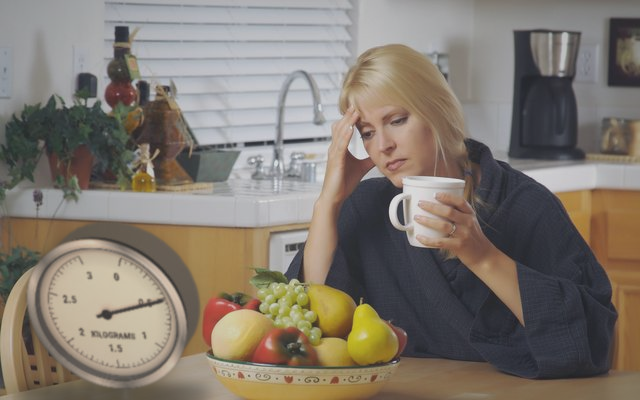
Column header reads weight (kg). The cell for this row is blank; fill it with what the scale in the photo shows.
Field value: 0.5 kg
